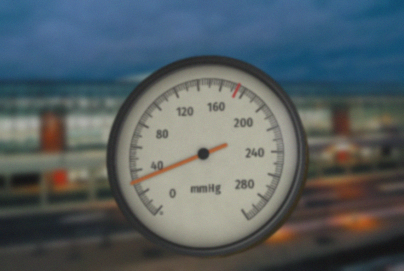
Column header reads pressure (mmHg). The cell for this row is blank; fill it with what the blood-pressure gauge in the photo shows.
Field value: 30 mmHg
